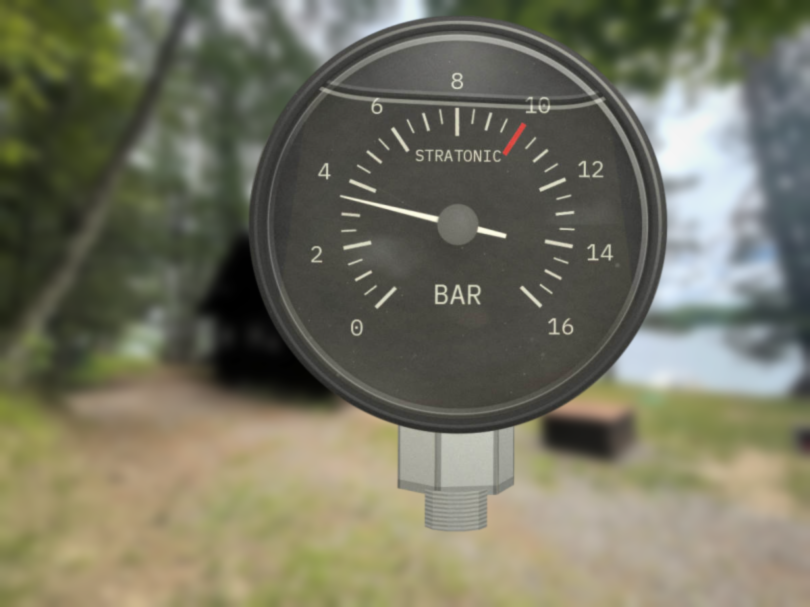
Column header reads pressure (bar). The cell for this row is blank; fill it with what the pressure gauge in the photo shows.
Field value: 3.5 bar
